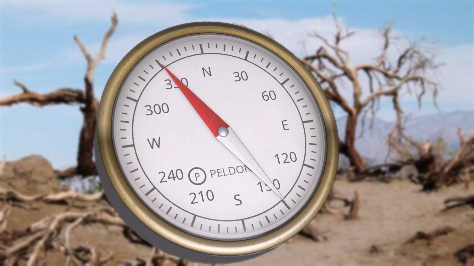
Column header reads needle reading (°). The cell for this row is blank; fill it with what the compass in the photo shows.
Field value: 330 °
